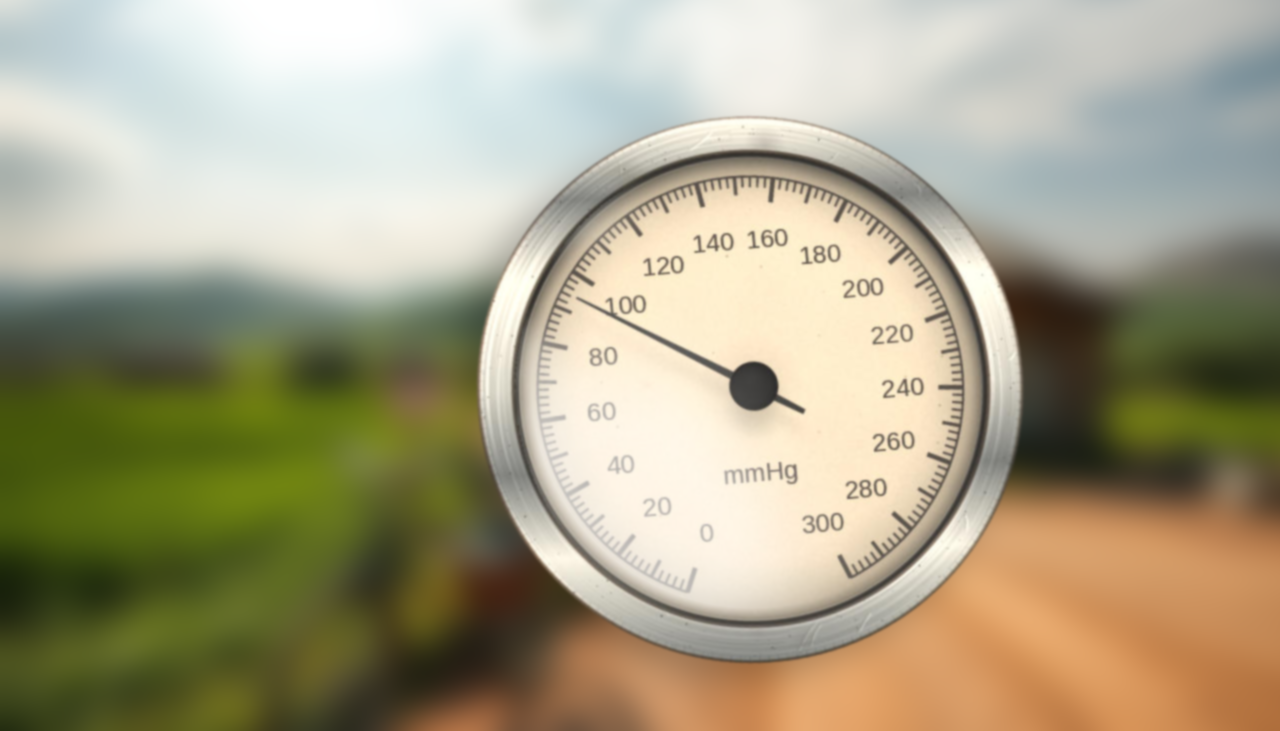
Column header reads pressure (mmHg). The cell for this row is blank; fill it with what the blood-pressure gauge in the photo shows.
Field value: 94 mmHg
